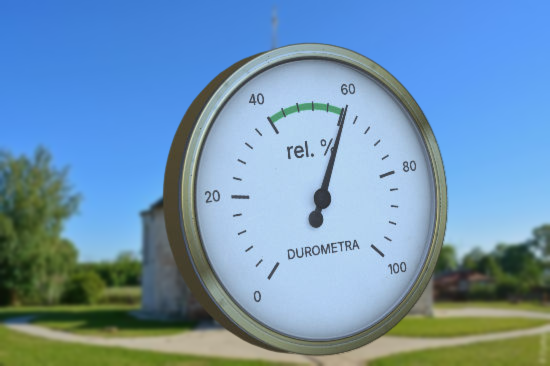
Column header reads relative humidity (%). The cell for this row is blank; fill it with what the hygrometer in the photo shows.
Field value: 60 %
